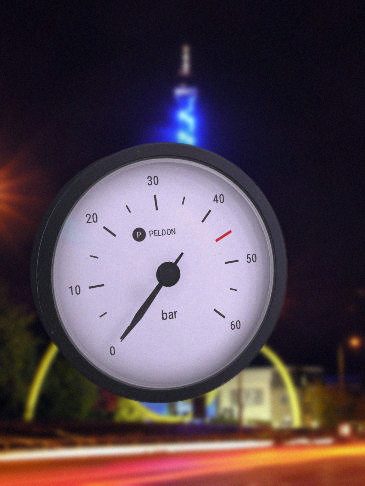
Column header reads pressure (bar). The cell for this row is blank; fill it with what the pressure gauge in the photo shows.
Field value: 0 bar
